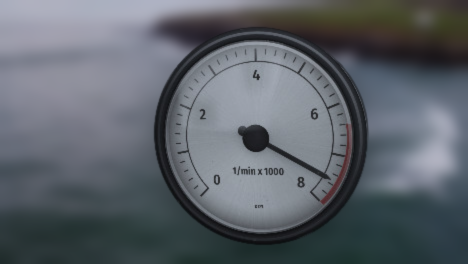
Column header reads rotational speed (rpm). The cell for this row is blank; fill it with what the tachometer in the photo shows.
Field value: 7500 rpm
